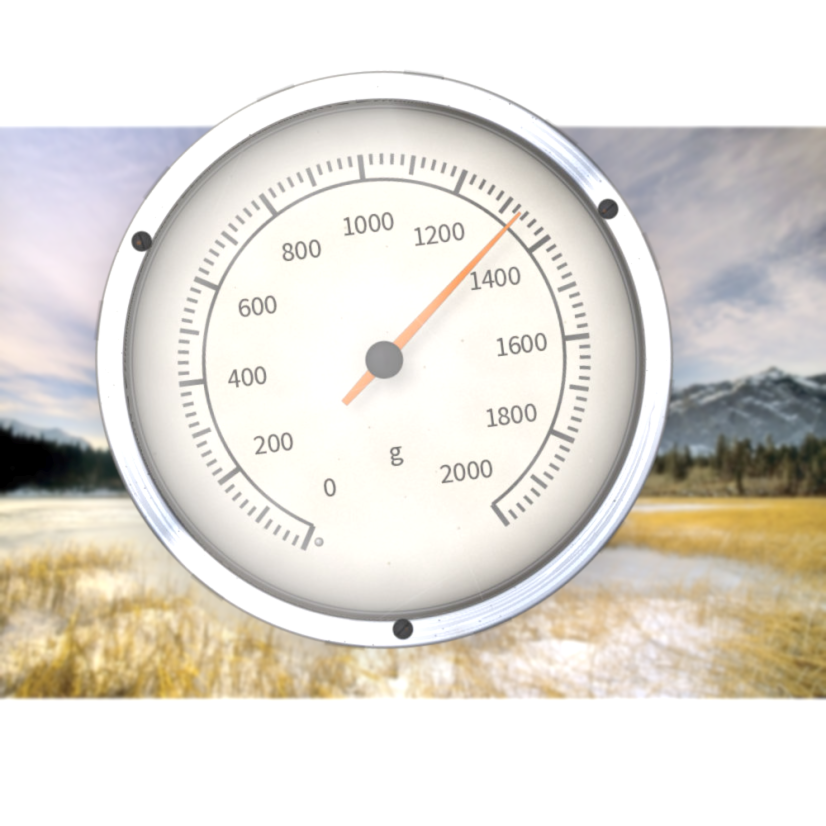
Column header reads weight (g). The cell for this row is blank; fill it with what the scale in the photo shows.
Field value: 1330 g
